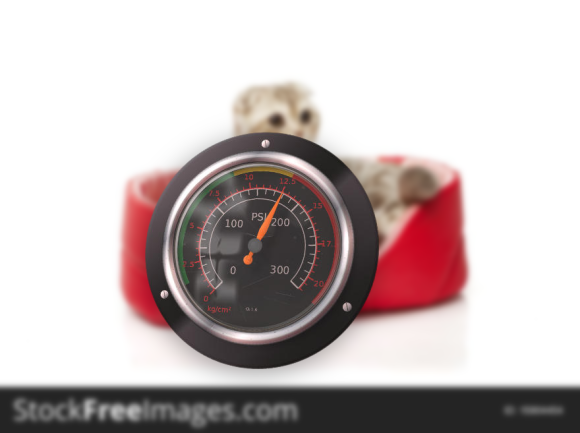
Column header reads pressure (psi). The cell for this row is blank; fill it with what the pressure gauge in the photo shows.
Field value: 180 psi
